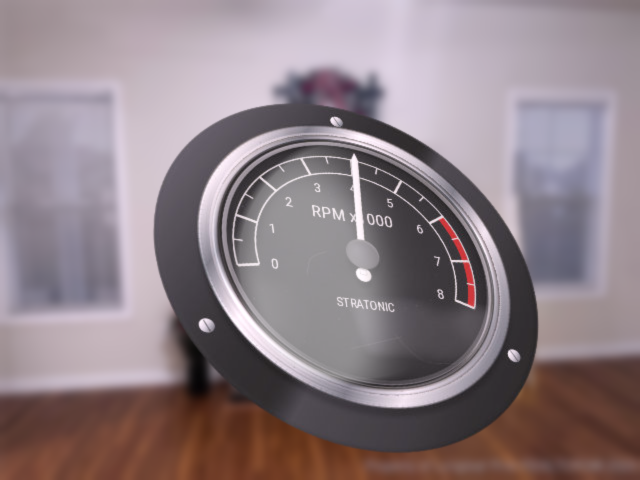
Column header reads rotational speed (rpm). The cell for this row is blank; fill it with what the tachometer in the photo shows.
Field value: 4000 rpm
